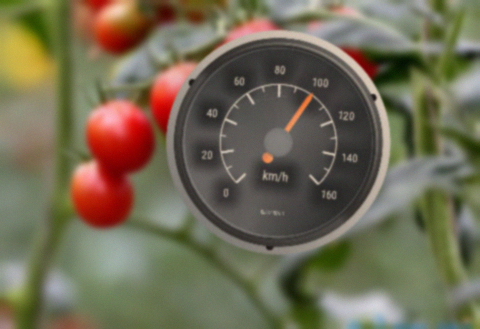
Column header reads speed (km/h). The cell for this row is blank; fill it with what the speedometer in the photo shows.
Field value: 100 km/h
